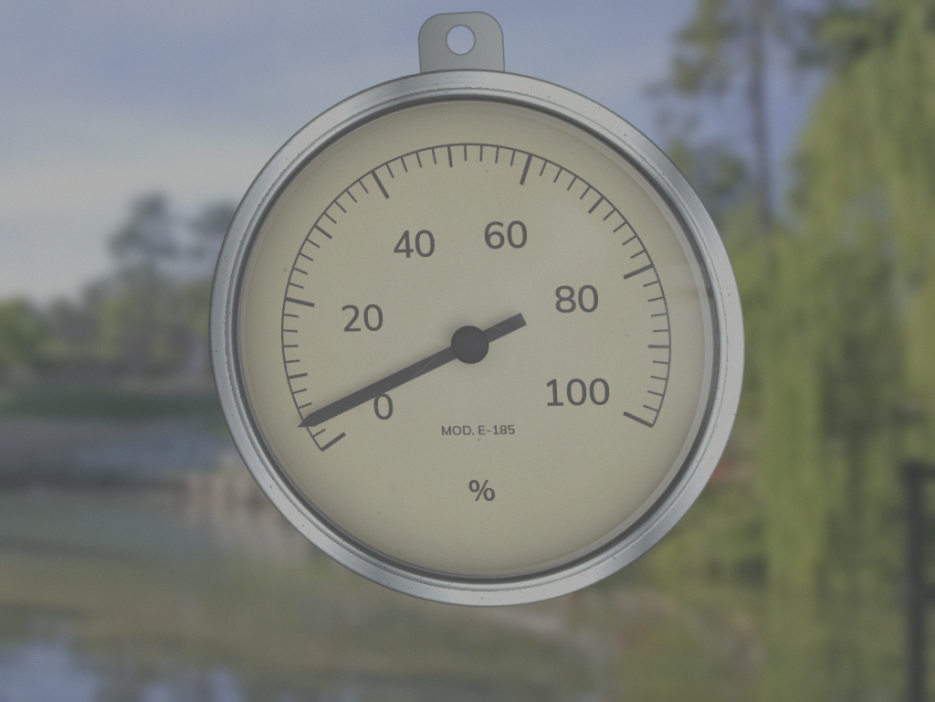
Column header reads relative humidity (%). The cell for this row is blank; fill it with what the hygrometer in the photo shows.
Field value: 4 %
